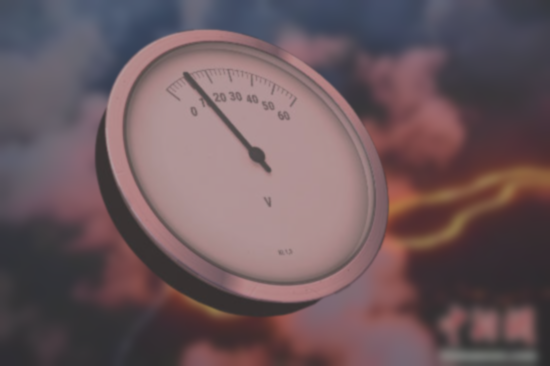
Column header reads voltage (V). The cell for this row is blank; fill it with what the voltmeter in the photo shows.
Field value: 10 V
